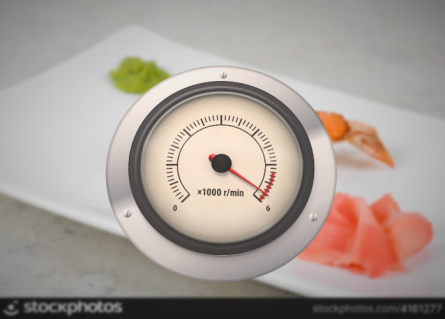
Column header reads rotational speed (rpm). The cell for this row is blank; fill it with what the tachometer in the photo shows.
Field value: 5800 rpm
